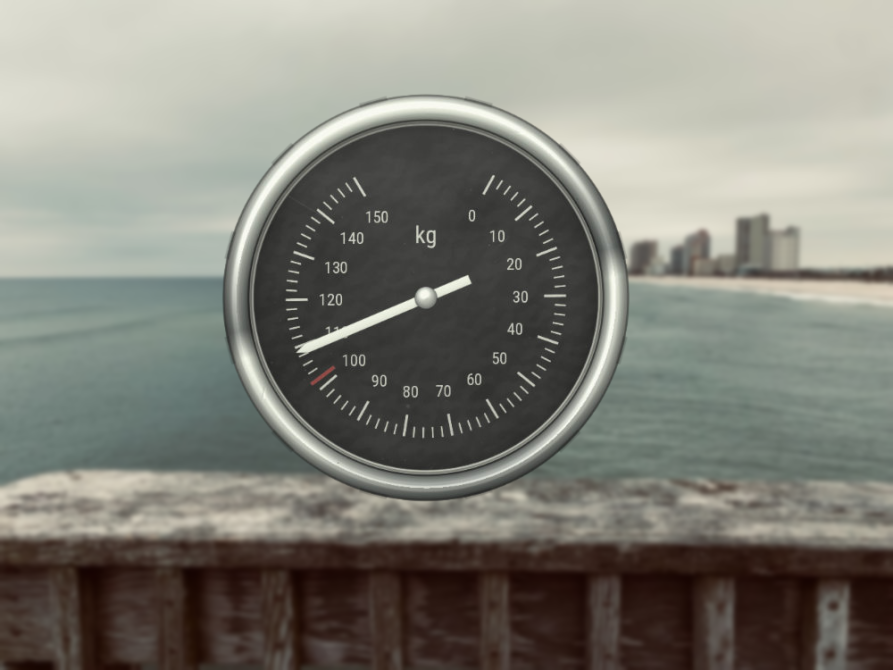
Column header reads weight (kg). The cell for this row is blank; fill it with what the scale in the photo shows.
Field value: 109 kg
